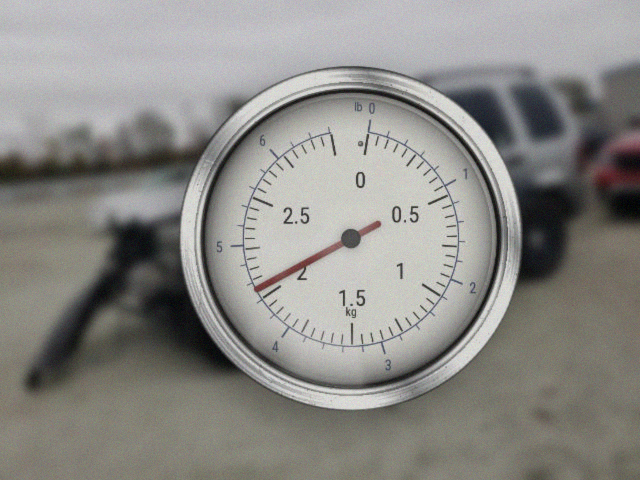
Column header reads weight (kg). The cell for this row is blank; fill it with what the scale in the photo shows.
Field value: 2.05 kg
